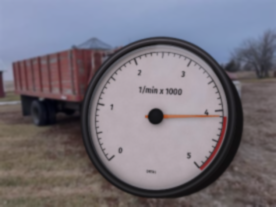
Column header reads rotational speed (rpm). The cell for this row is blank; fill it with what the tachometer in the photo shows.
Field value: 4100 rpm
